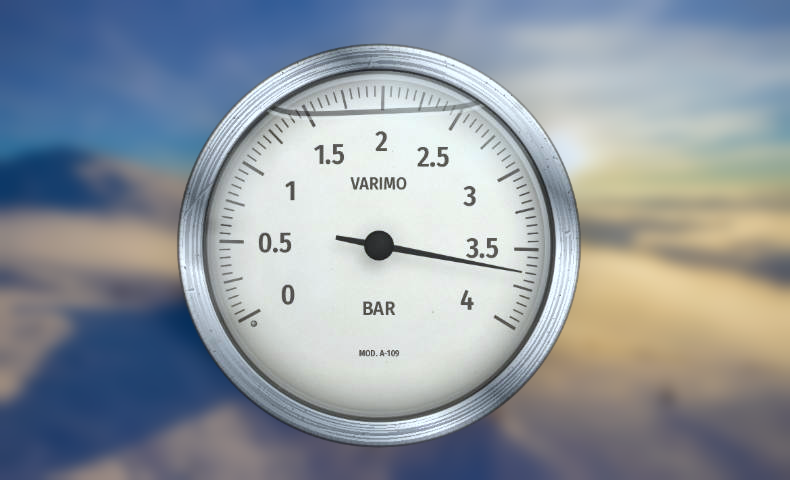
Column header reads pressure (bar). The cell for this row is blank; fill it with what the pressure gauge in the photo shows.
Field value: 3.65 bar
